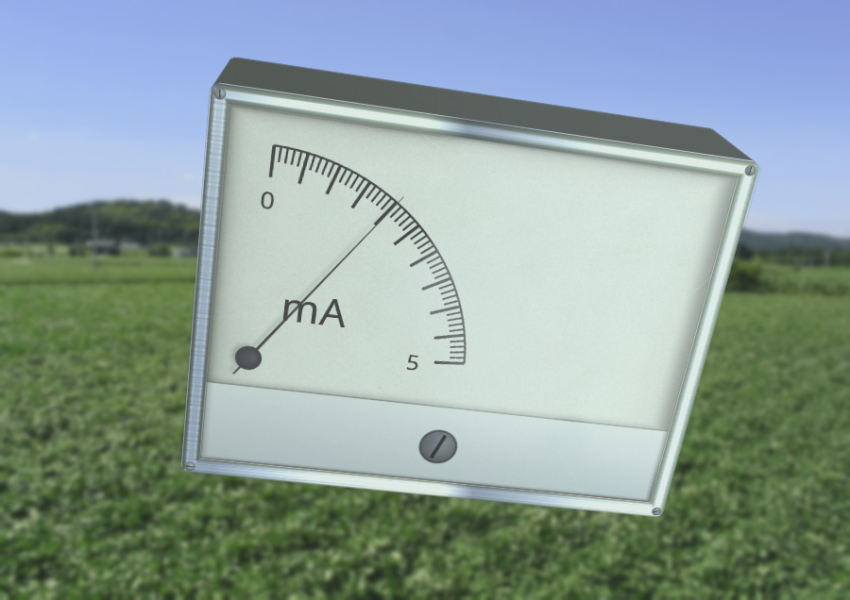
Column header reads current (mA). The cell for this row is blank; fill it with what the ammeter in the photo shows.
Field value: 2 mA
